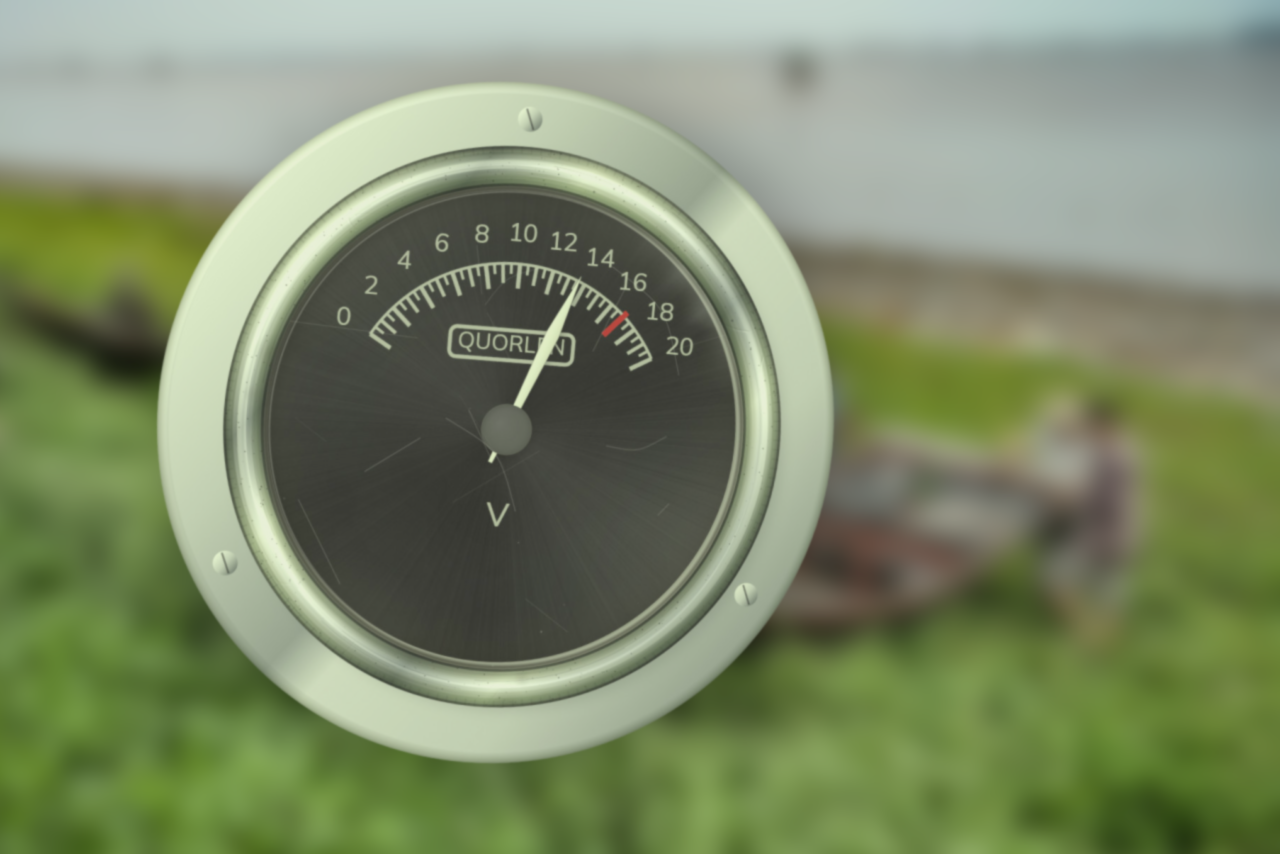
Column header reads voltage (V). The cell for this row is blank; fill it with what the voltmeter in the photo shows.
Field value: 13.5 V
